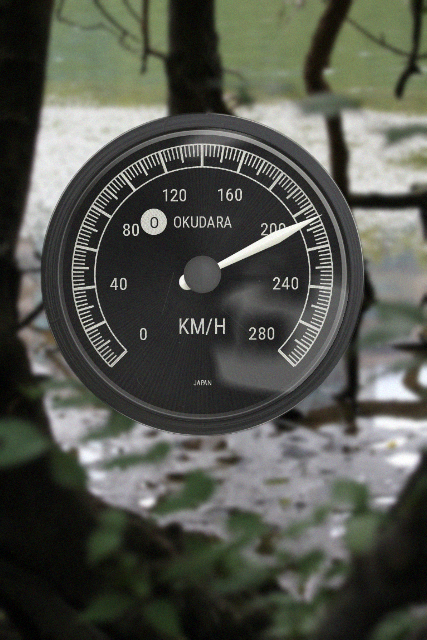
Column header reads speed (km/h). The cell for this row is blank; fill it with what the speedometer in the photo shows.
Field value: 206 km/h
